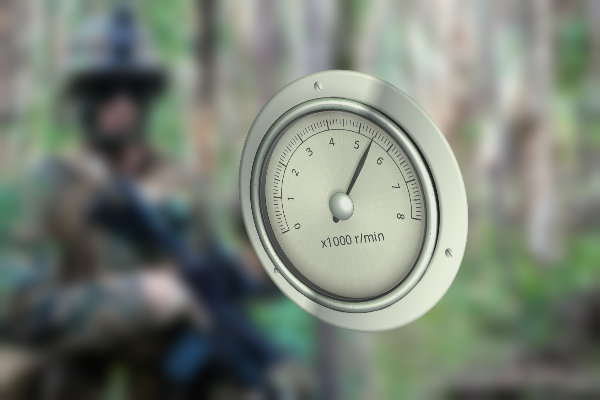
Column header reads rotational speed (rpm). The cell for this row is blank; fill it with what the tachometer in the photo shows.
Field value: 5500 rpm
